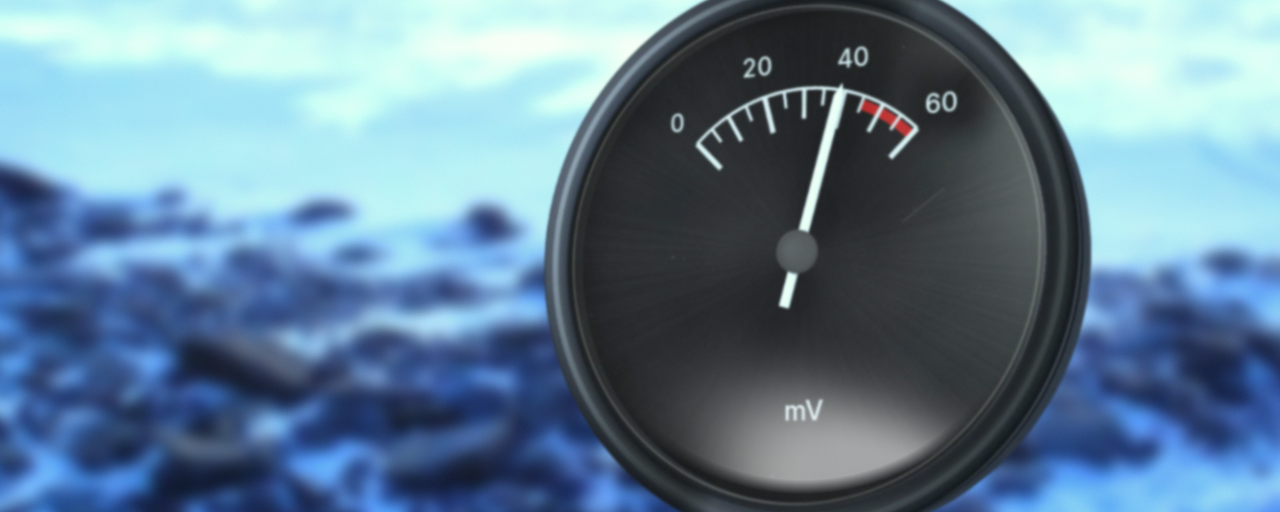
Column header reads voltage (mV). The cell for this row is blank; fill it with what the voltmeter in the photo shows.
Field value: 40 mV
